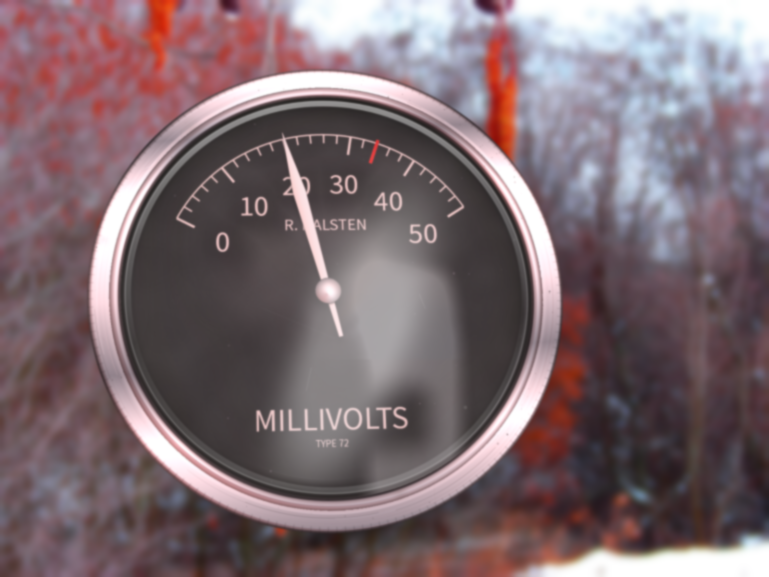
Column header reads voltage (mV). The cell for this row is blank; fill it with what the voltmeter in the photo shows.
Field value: 20 mV
